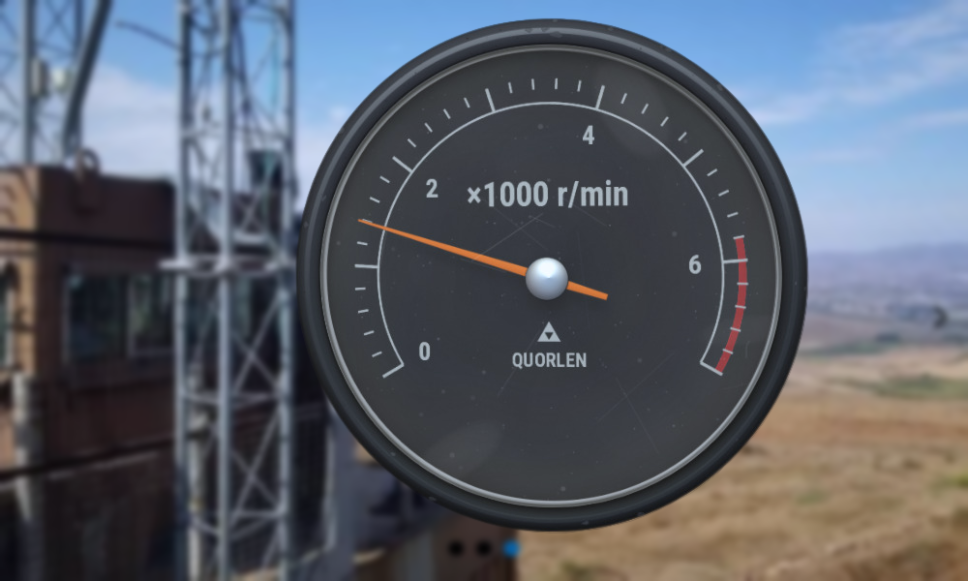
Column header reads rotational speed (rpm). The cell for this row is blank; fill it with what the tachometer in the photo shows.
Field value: 1400 rpm
